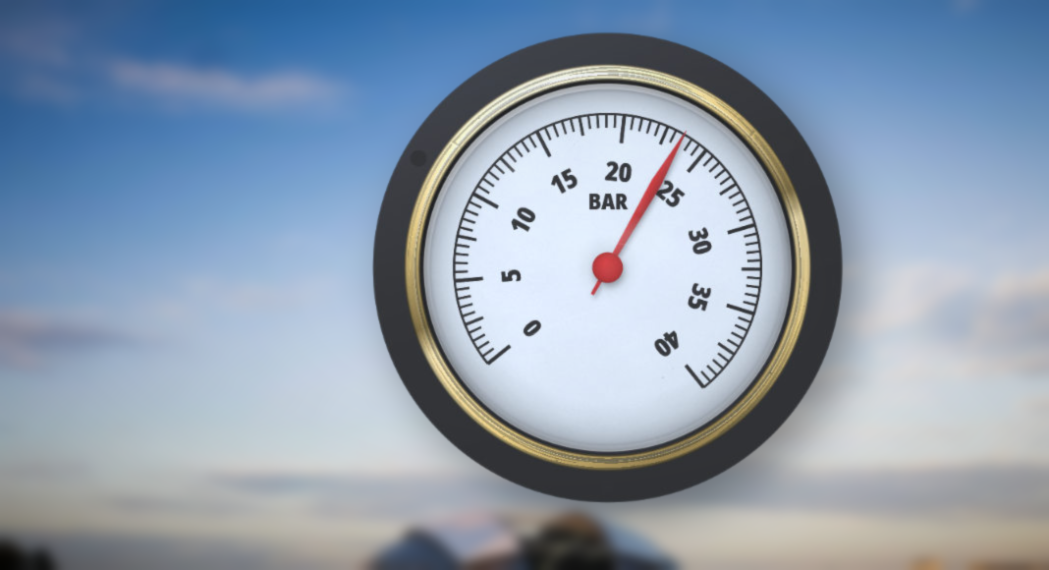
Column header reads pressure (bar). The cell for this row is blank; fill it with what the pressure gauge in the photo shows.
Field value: 23.5 bar
